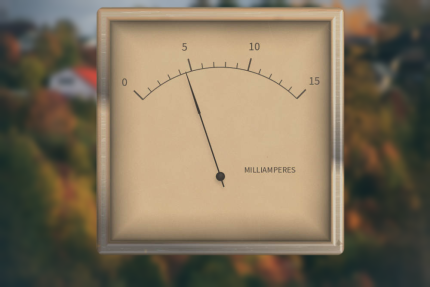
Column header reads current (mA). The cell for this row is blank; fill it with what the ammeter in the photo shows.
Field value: 4.5 mA
